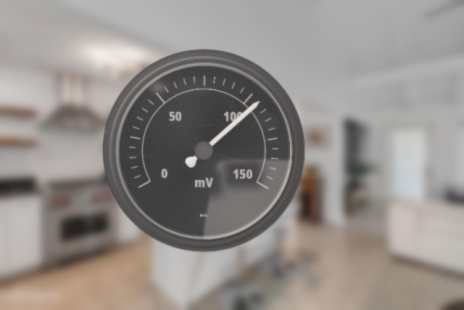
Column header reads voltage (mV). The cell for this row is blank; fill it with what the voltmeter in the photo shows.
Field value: 105 mV
